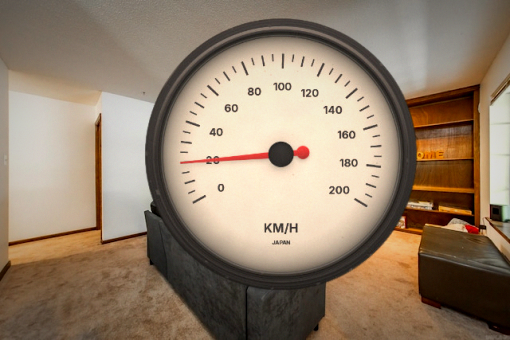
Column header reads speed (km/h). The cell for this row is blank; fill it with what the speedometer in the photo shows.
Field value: 20 km/h
